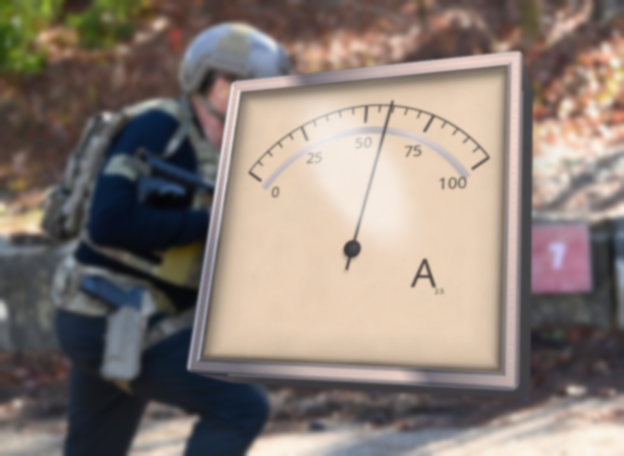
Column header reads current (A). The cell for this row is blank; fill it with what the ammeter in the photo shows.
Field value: 60 A
